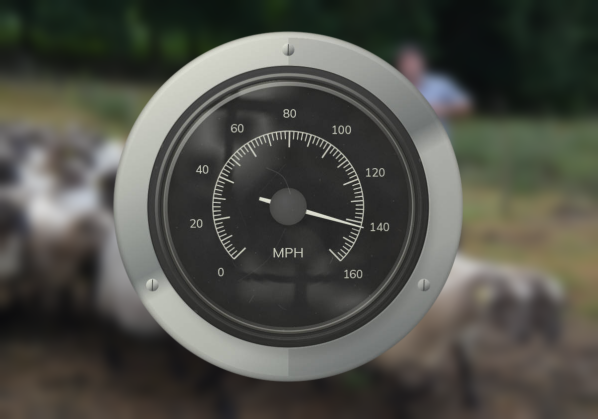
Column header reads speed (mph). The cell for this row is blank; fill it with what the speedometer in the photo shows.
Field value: 142 mph
